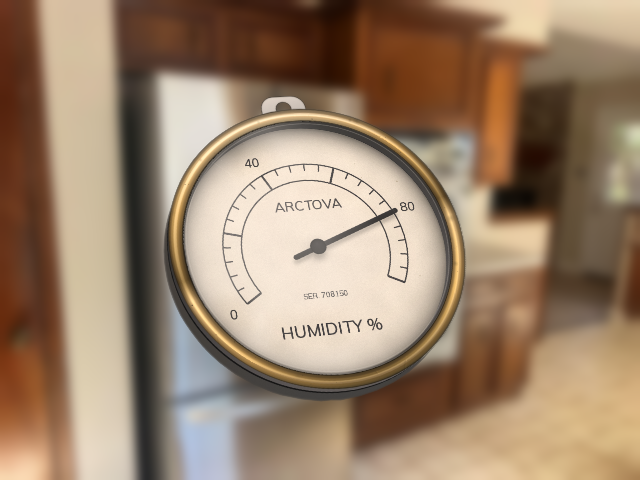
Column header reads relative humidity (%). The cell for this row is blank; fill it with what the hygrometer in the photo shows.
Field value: 80 %
